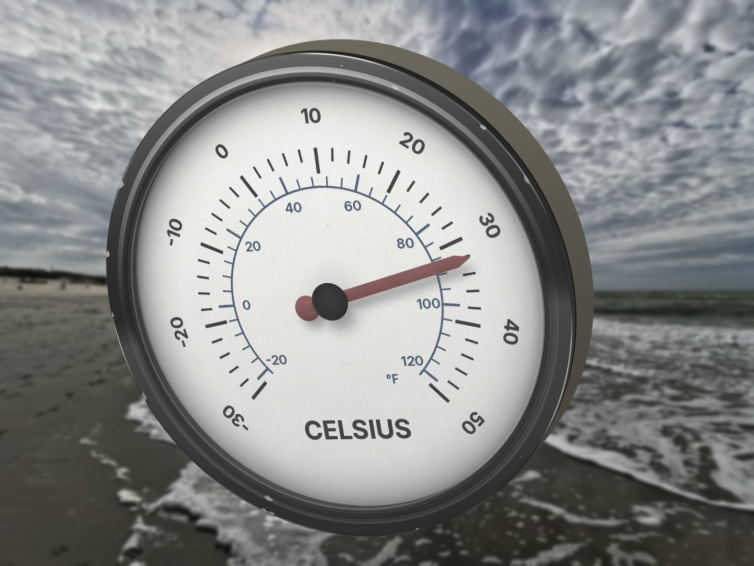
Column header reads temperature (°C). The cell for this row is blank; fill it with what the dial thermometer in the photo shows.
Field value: 32 °C
